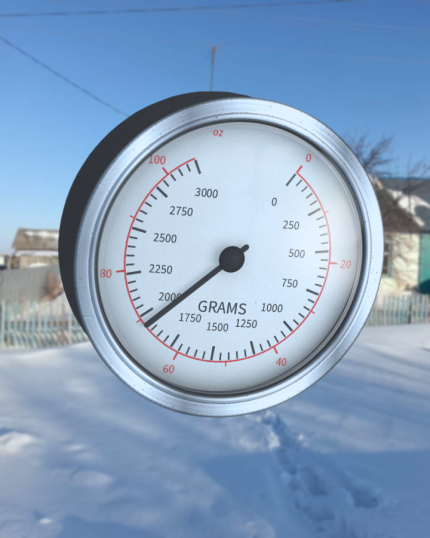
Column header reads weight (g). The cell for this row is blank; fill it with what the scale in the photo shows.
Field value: 1950 g
